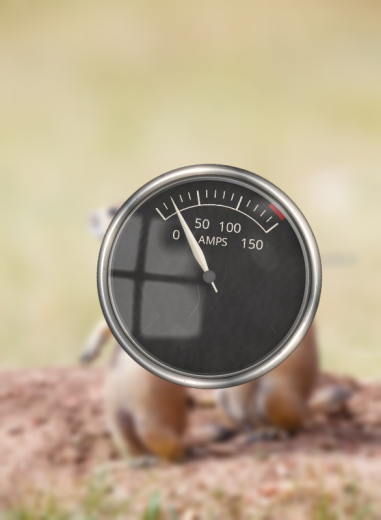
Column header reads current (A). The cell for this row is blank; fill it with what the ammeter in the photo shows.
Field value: 20 A
